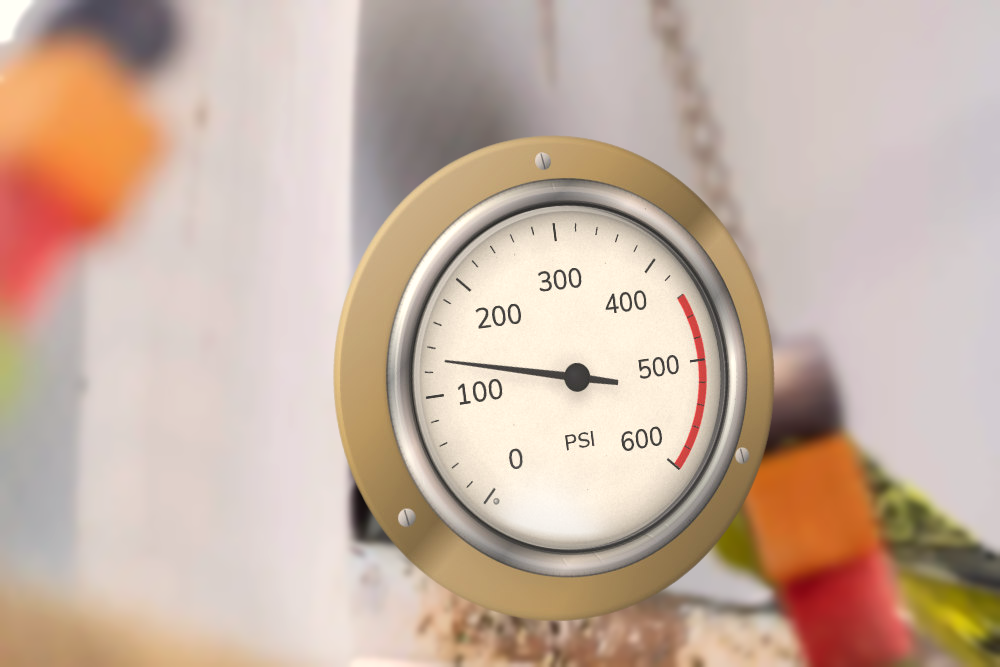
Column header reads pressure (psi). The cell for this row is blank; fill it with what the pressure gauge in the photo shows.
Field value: 130 psi
